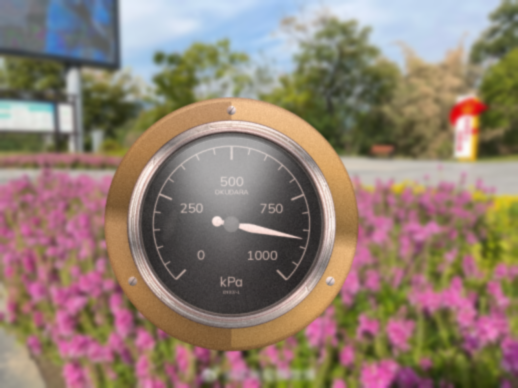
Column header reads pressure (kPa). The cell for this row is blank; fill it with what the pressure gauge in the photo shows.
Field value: 875 kPa
